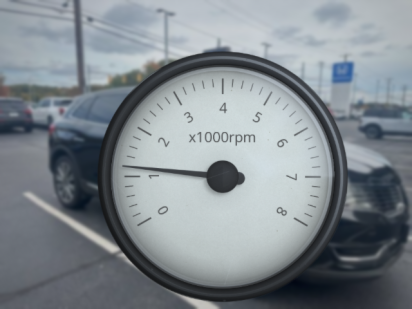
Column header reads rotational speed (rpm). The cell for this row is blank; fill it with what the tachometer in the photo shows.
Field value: 1200 rpm
